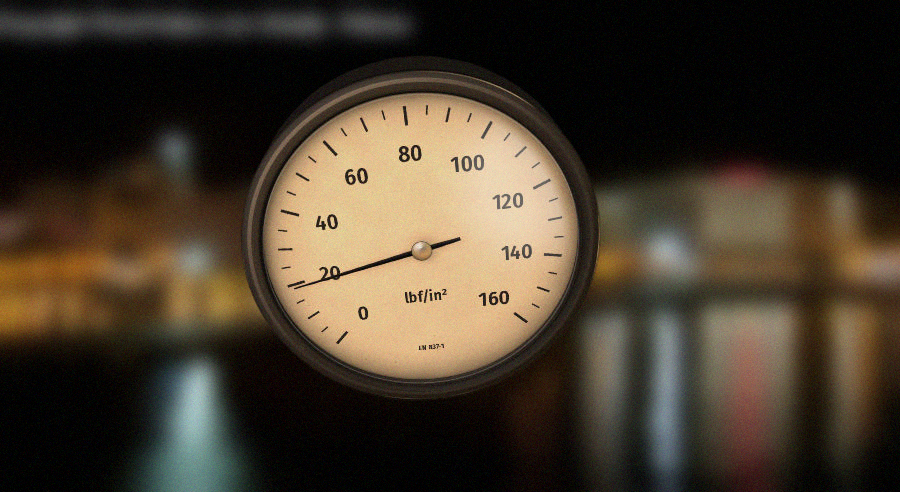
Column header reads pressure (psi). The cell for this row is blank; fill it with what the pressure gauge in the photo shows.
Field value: 20 psi
